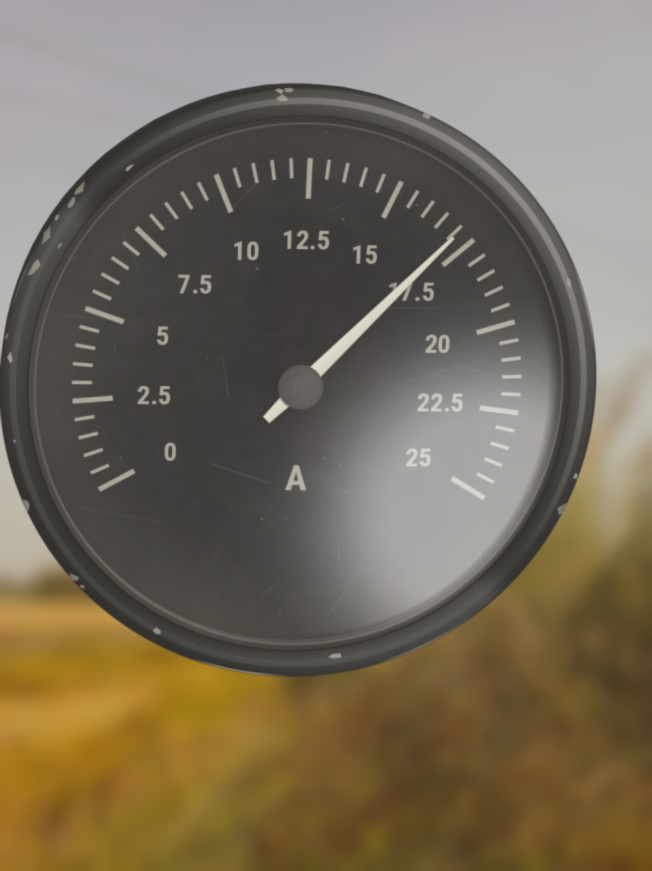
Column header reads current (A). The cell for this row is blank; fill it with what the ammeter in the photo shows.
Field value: 17 A
